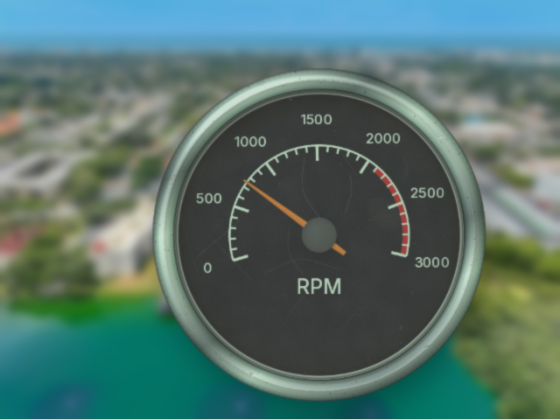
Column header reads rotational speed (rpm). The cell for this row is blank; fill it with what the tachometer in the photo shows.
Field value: 750 rpm
